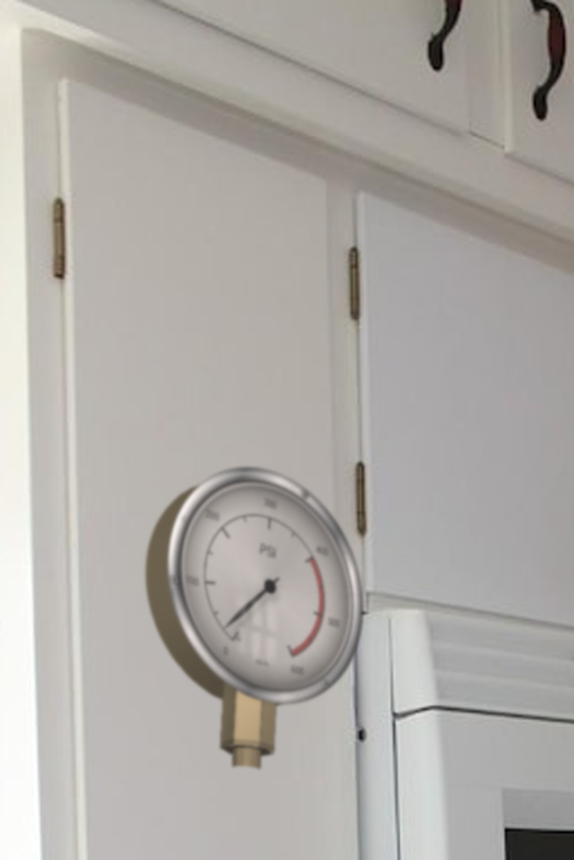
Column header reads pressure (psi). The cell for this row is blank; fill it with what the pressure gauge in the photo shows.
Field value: 25 psi
